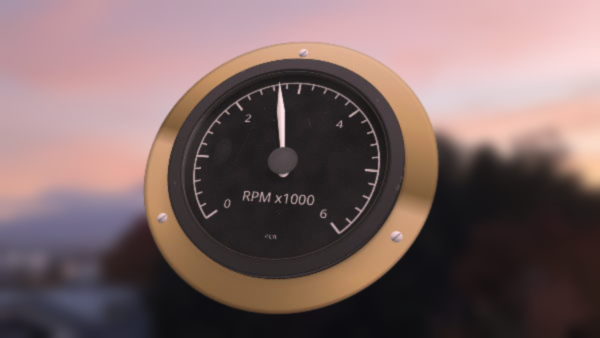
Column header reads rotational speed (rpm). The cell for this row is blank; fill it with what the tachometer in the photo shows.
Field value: 2700 rpm
